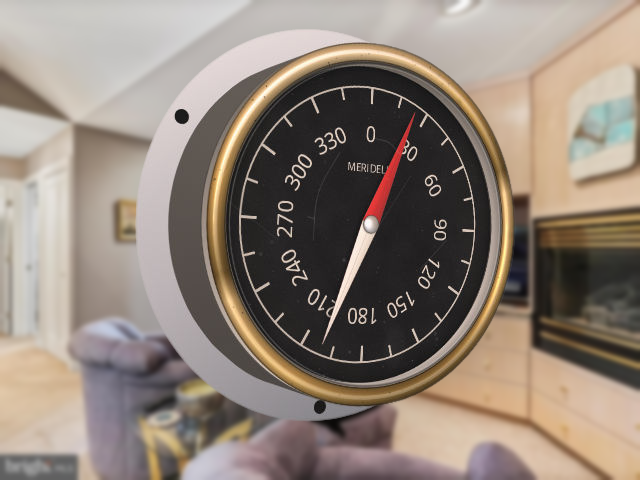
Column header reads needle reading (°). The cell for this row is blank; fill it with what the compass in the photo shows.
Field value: 22.5 °
